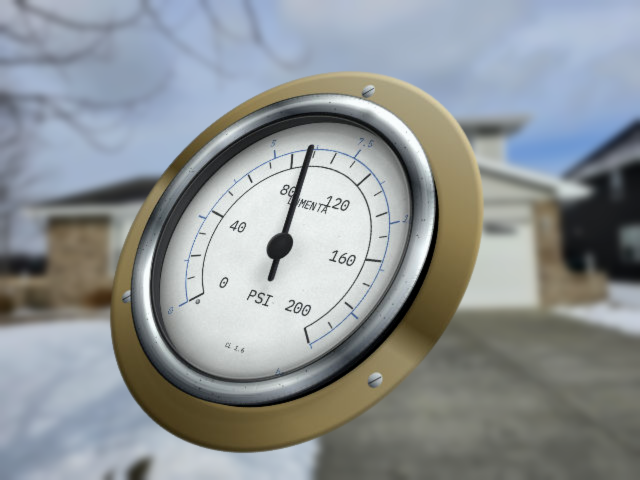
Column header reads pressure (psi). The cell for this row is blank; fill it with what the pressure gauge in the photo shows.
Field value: 90 psi
